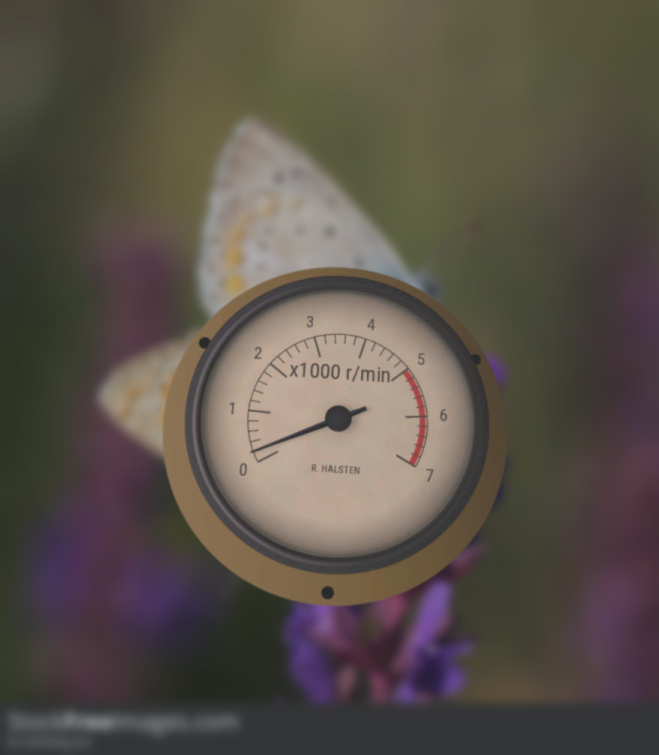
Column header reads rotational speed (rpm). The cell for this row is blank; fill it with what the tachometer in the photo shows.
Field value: 200 rpm
